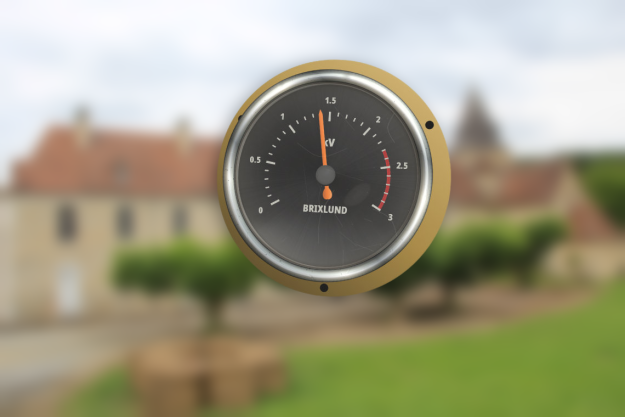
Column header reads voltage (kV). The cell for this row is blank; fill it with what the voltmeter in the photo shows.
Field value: 1.4 kV
